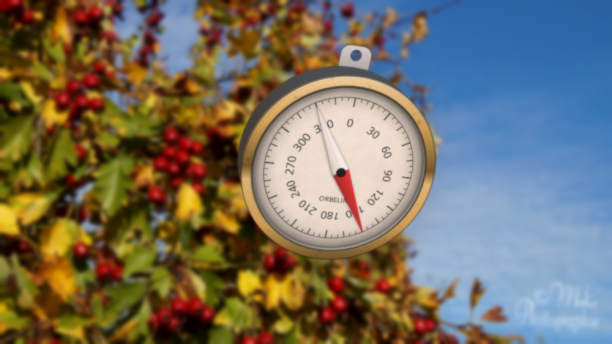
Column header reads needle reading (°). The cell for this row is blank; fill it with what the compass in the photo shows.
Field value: 150 °
